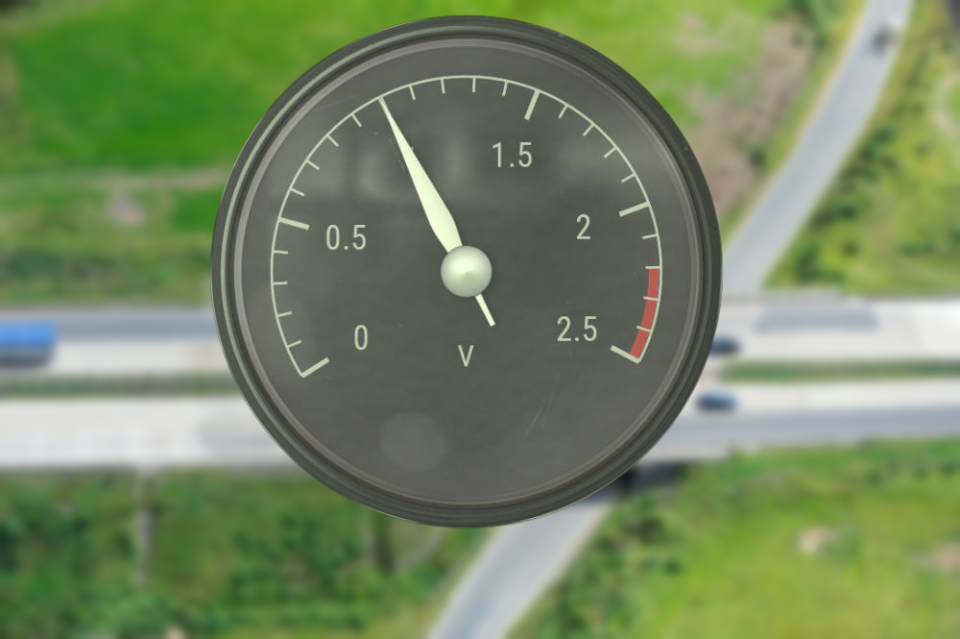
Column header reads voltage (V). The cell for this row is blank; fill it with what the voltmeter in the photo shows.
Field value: 1 V
